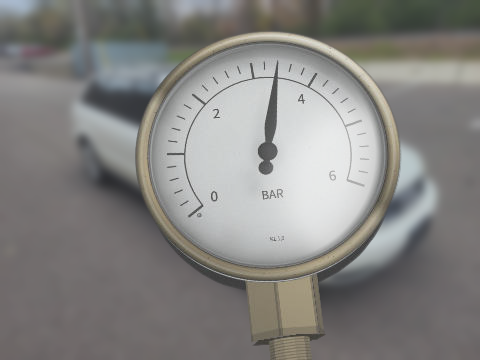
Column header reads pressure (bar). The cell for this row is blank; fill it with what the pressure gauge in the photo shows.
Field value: 3.4 bar
